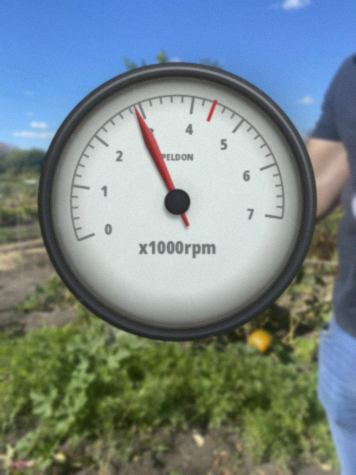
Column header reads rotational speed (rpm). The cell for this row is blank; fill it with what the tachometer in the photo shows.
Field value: 2900 rpm
